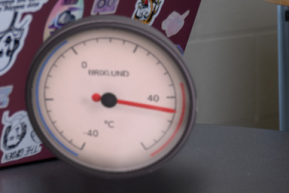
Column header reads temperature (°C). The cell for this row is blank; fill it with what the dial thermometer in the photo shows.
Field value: 44 °C
